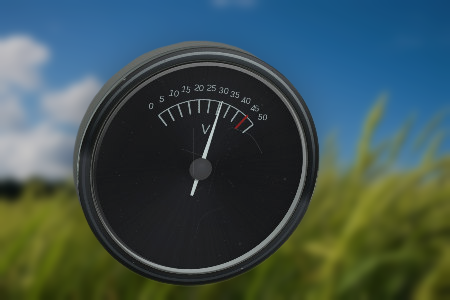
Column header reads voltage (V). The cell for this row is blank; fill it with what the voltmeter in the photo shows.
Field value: 30 V
